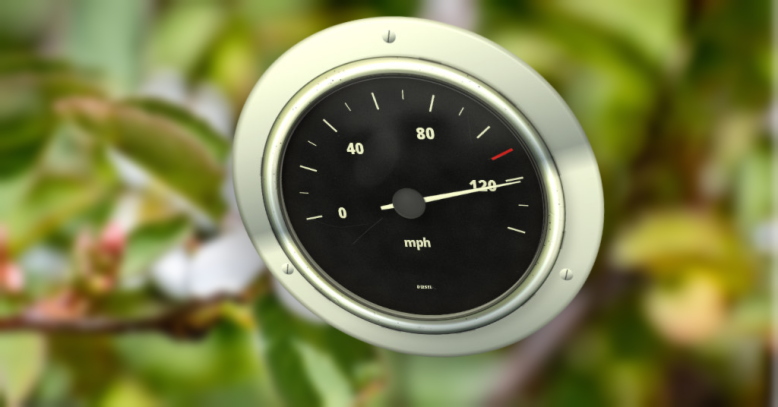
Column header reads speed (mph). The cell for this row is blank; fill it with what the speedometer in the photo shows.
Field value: 120 mph
